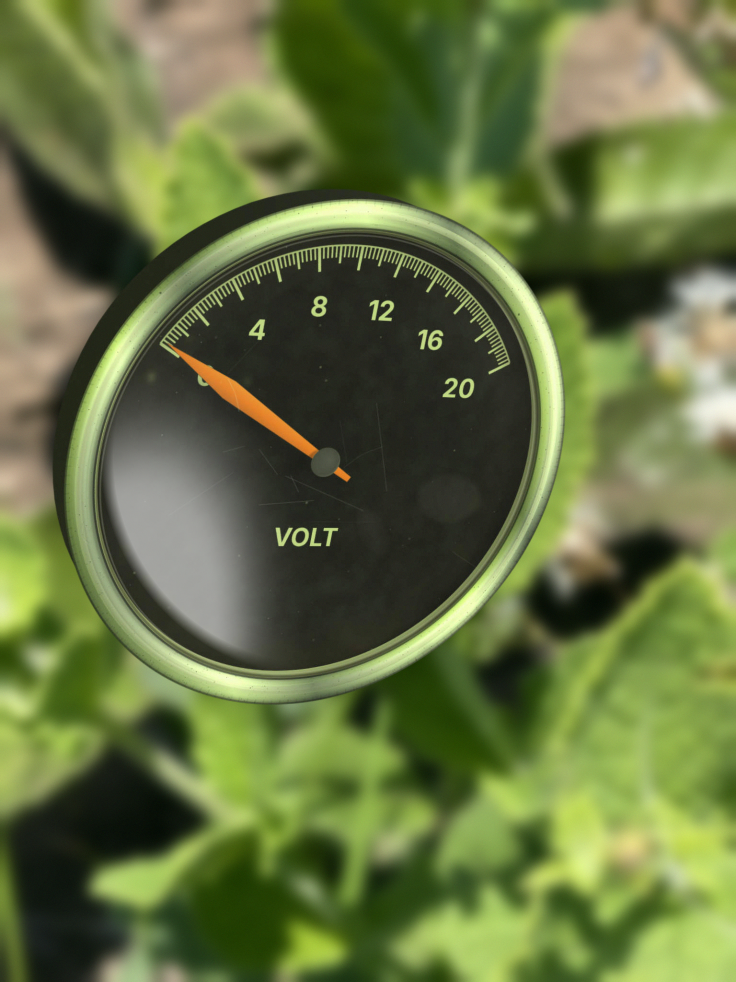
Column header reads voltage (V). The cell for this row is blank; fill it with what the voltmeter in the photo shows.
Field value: 0.2 V
